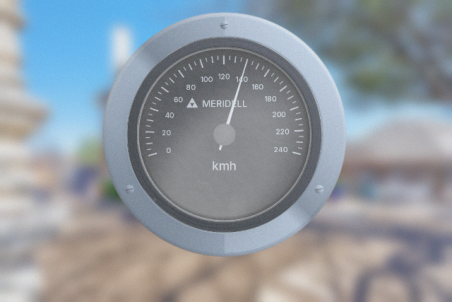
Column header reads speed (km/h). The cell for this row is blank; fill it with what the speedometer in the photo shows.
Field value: 140 km/h
